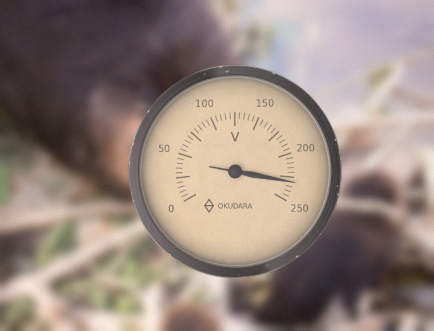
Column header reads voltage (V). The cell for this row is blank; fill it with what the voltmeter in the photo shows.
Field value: 230 V
